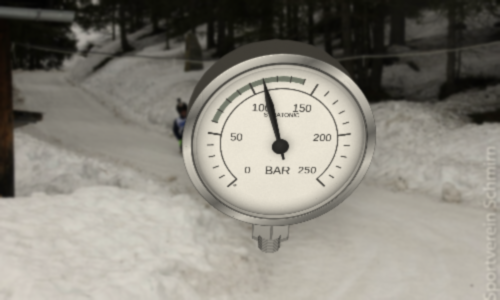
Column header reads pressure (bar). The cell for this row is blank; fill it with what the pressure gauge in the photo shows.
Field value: 110 bar
